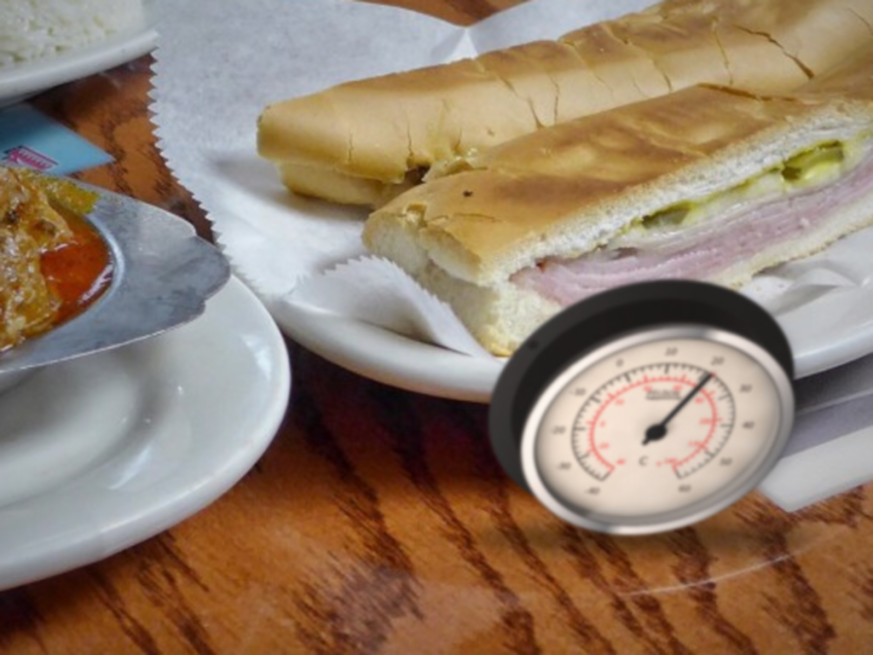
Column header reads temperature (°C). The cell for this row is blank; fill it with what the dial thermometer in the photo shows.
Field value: 20 °C
